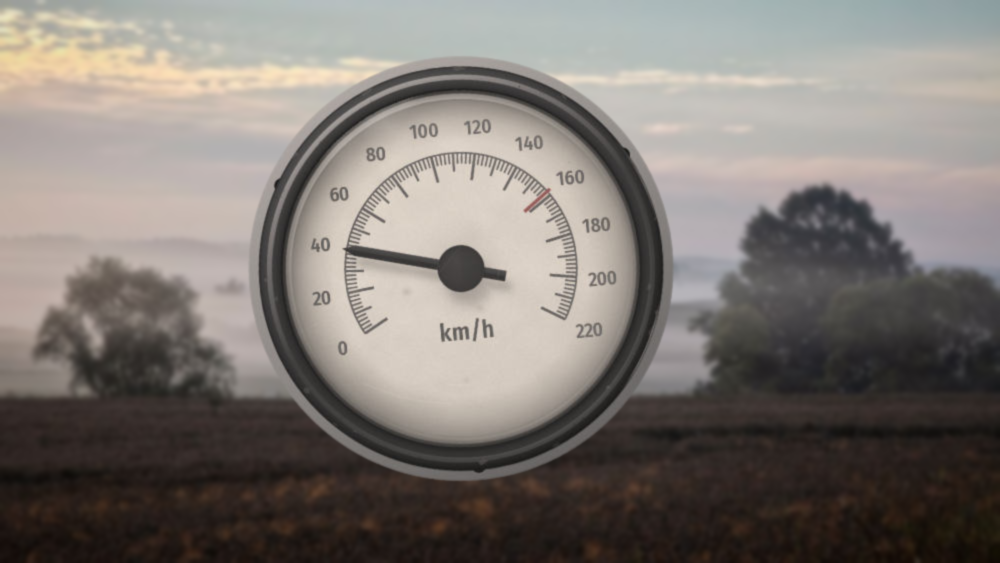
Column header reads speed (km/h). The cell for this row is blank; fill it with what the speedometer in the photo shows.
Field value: 40 km/h
